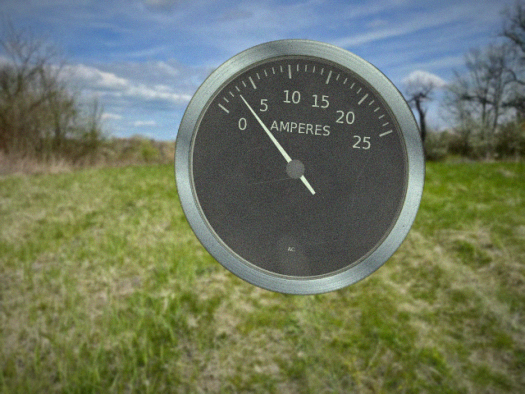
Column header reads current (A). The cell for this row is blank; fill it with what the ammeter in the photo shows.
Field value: 3 A
